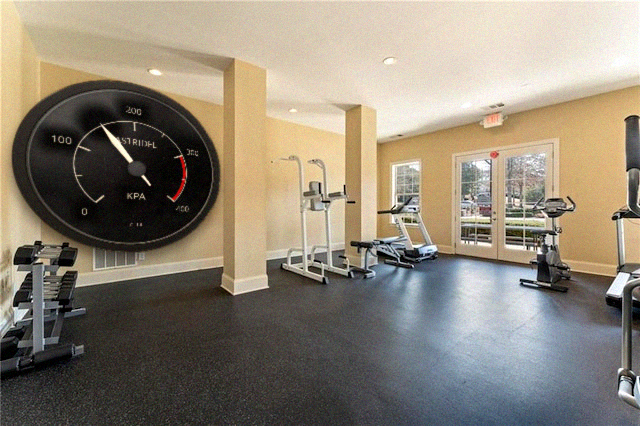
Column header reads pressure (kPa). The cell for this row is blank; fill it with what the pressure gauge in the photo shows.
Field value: 150 kPa
